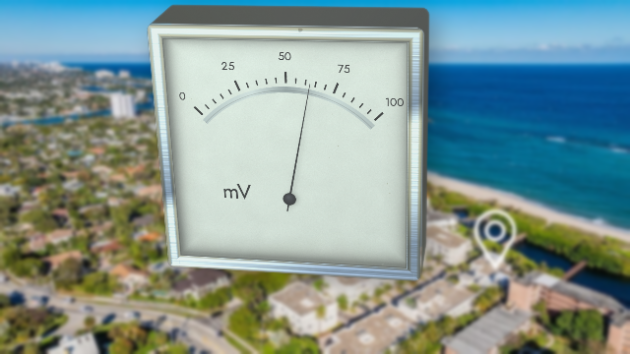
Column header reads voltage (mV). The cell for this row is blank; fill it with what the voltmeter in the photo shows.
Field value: 62.5 mV
